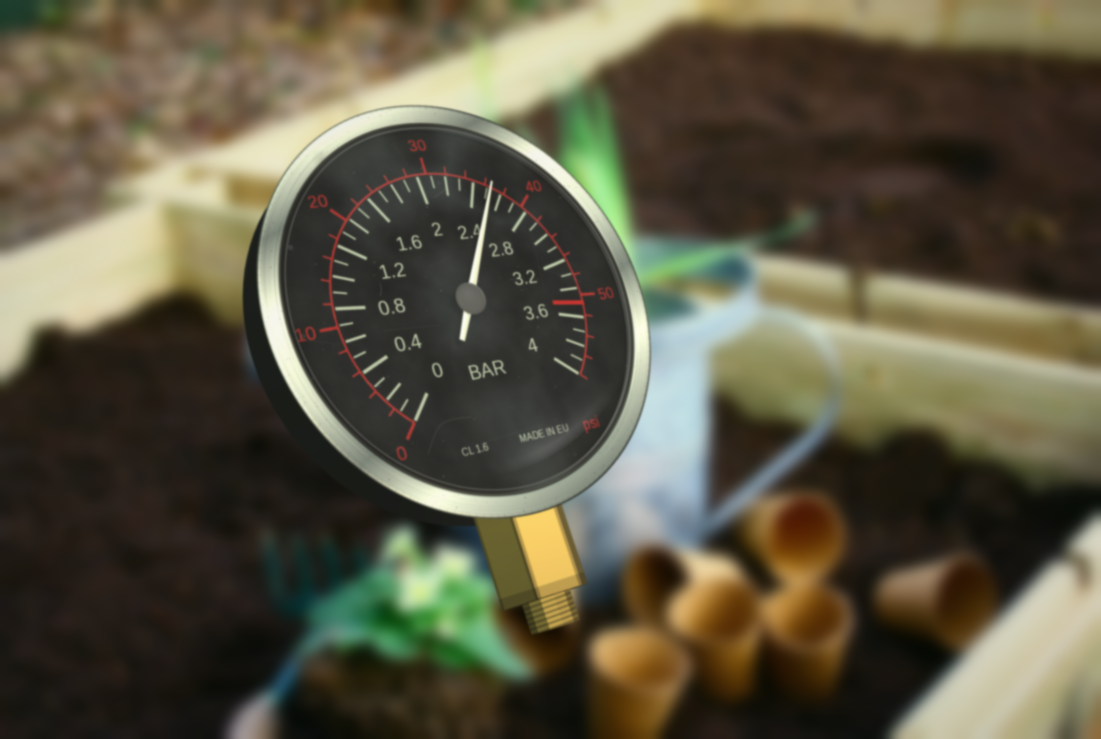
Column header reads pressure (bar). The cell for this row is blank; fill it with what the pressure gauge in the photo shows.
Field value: 2.5 bar
